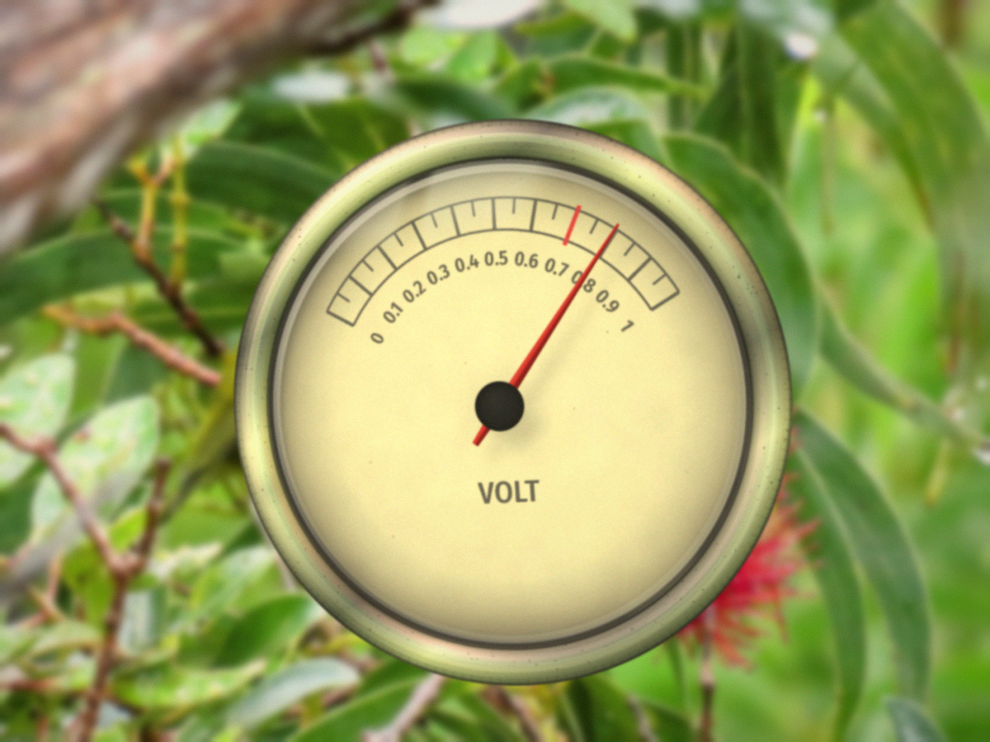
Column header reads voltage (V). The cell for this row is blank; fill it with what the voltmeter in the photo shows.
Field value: 0.8 V
